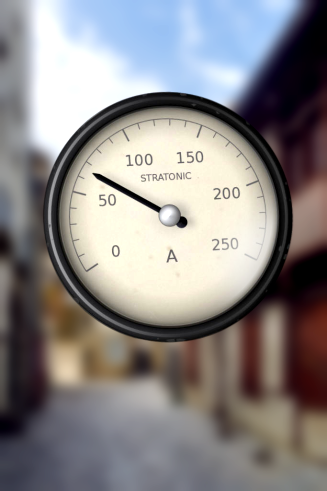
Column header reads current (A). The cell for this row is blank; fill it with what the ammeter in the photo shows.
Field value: 65 A
